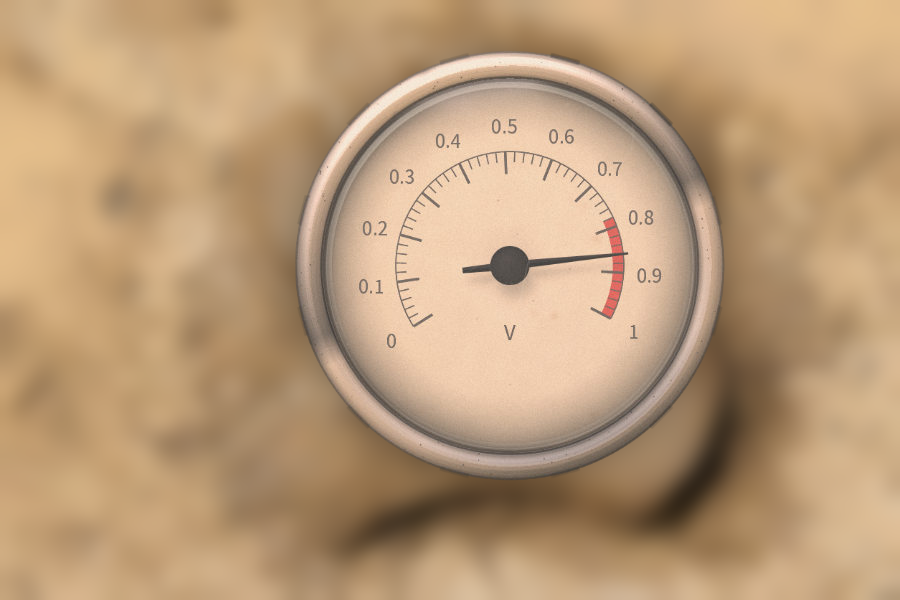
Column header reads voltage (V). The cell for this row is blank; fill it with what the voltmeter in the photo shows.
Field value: 0.86 V
